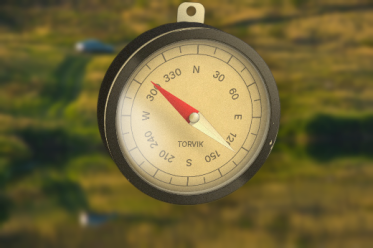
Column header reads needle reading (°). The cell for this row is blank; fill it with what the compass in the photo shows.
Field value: 307.5 °
